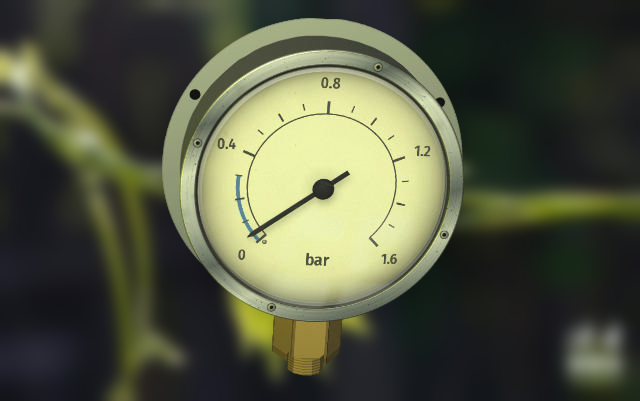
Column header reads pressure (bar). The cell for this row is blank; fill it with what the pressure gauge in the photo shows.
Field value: 0.05 bar
